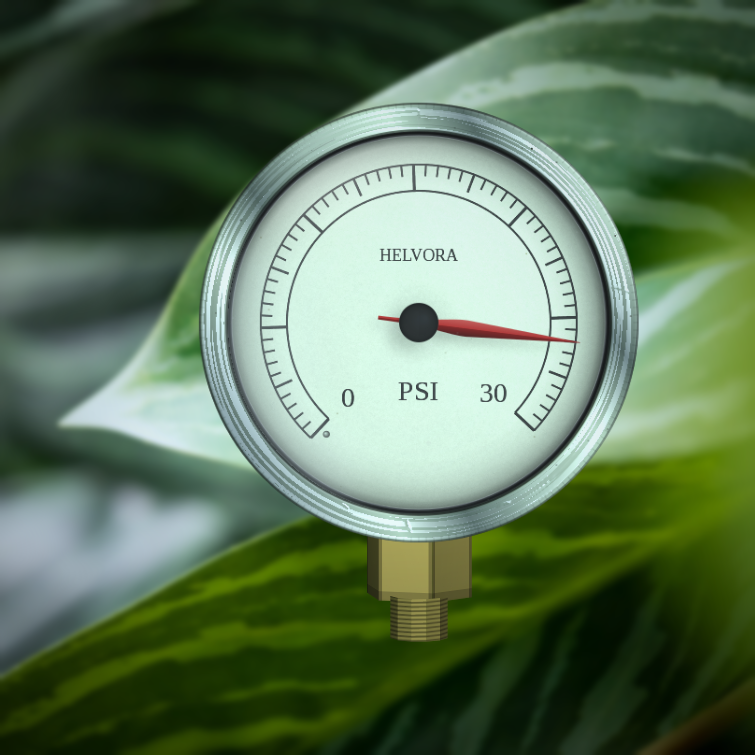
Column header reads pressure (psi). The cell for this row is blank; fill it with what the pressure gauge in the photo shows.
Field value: 26 psi
